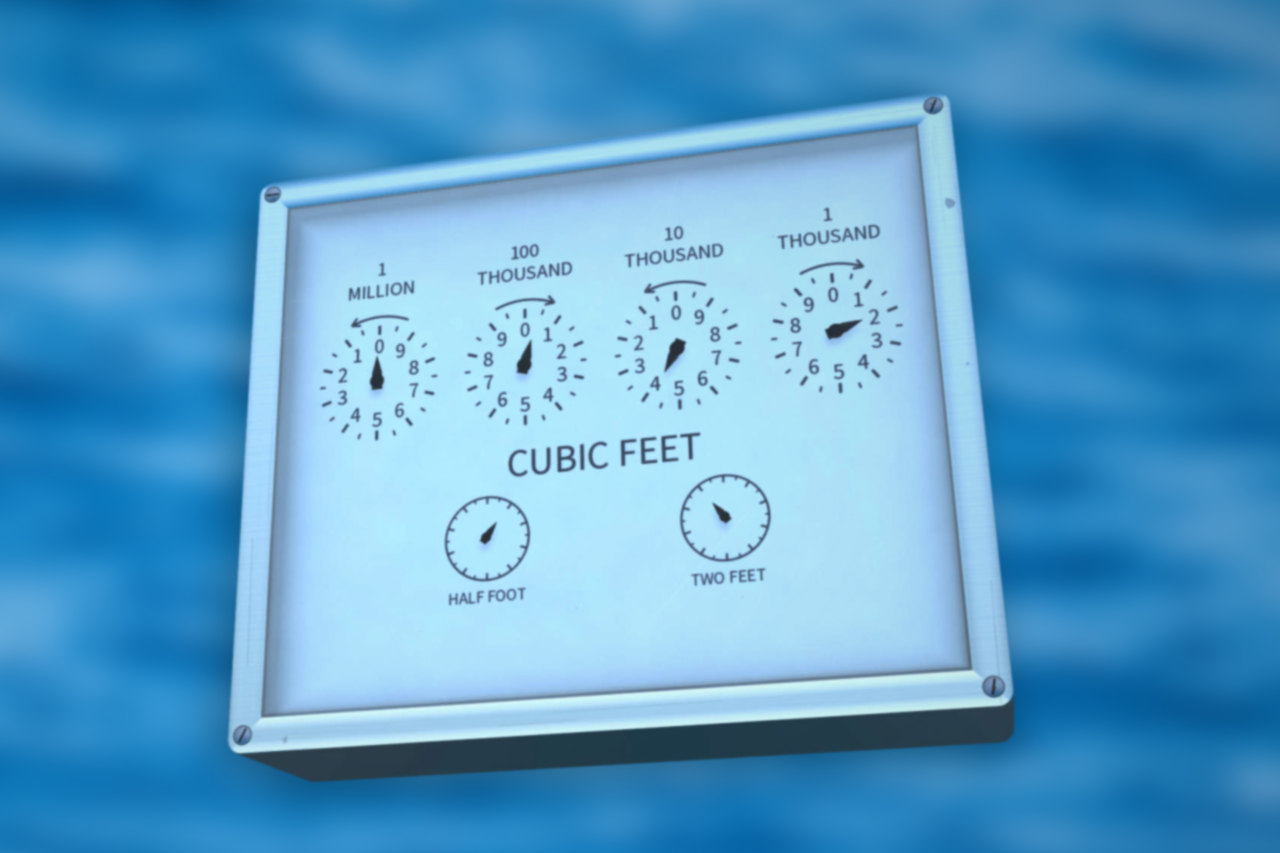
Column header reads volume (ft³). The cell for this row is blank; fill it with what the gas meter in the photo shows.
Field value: 4200 ft³
